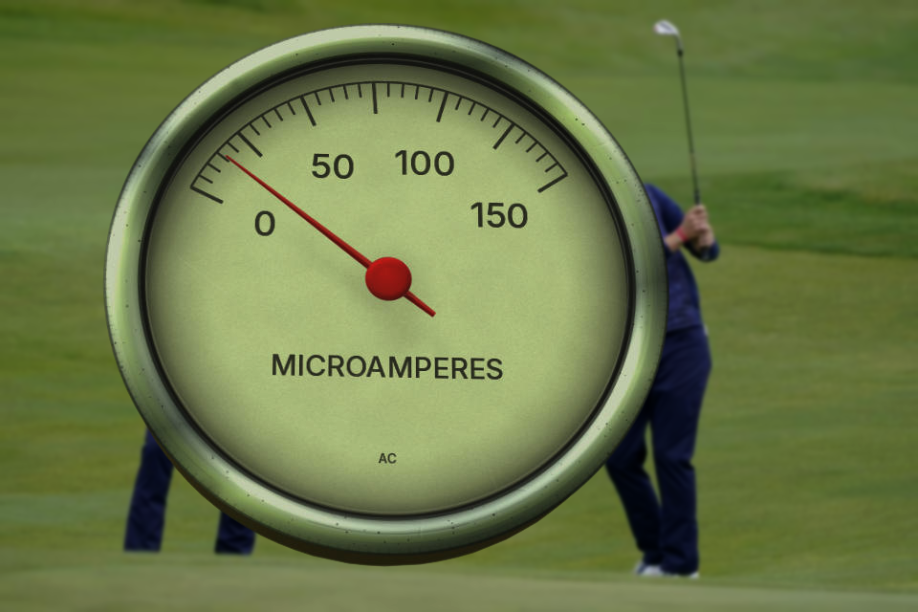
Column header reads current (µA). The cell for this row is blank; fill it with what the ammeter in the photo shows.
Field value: 15 µA
